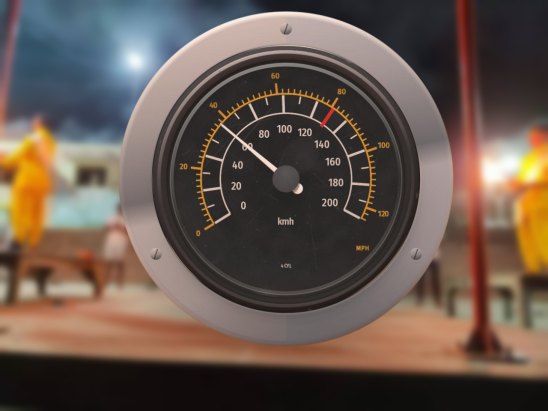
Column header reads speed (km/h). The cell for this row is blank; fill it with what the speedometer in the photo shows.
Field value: 60 km/h
